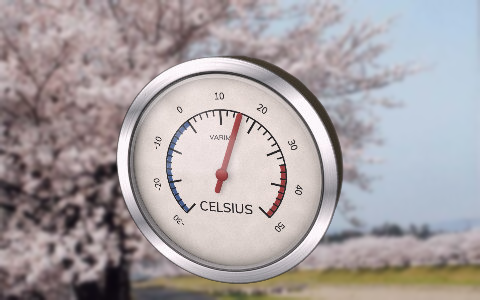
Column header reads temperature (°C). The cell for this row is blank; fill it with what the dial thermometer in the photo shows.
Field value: 16 °C
